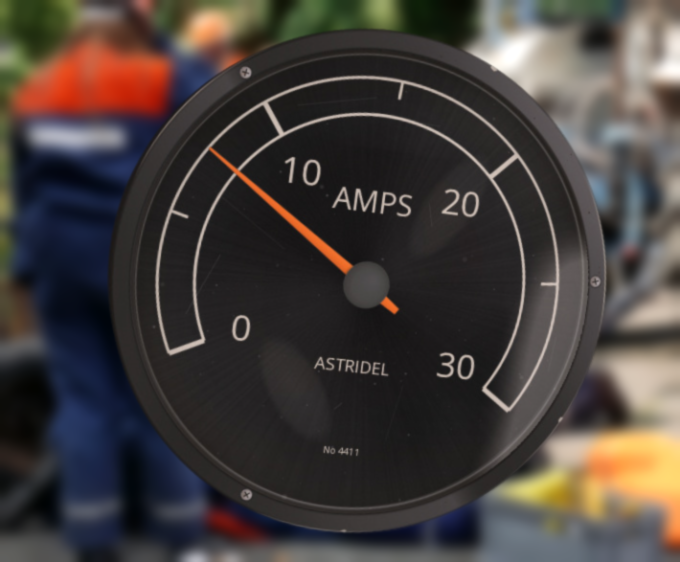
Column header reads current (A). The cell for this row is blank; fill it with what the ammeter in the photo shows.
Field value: 7.5 A
